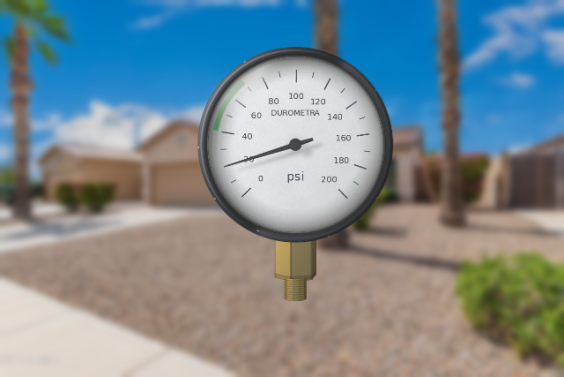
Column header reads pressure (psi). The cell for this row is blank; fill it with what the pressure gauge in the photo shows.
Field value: 20 psi
